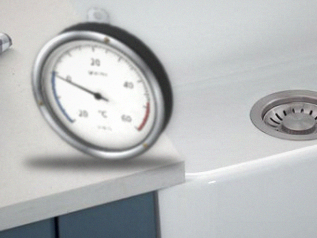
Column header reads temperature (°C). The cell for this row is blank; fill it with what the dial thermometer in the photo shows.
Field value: 0 °C
